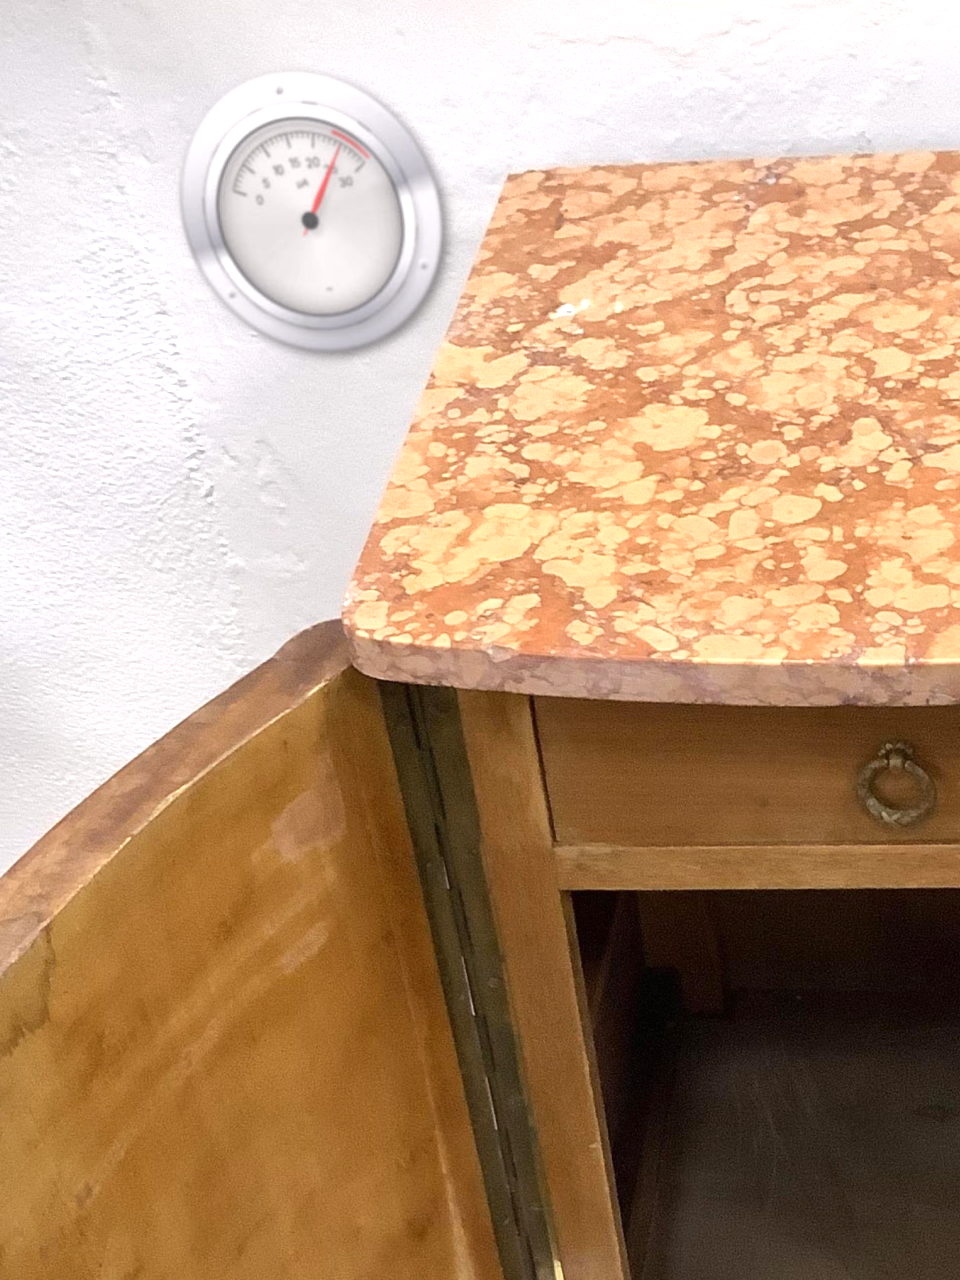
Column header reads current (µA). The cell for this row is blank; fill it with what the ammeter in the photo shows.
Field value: 25 µA
